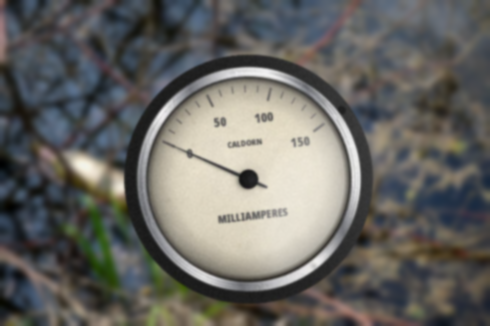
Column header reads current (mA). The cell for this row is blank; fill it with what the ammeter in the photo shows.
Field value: 0 mA
